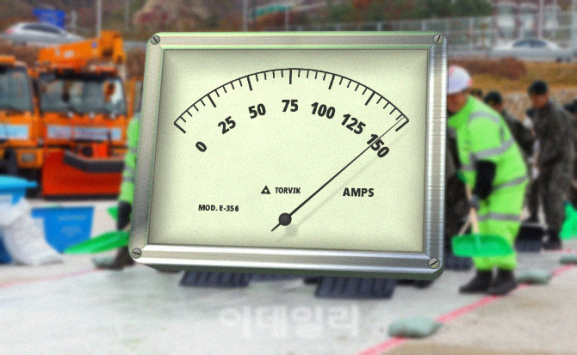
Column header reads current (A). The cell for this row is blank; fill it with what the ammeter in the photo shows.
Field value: 147.5 A
